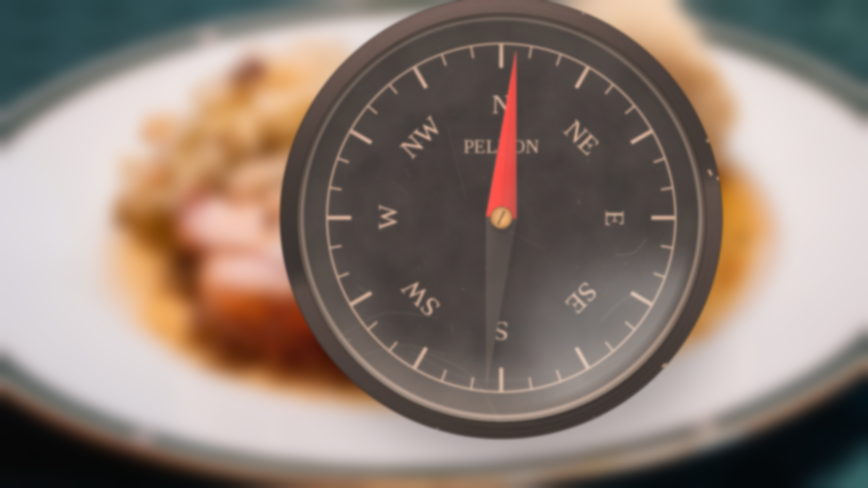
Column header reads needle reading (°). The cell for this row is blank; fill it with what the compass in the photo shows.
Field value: 5 °
